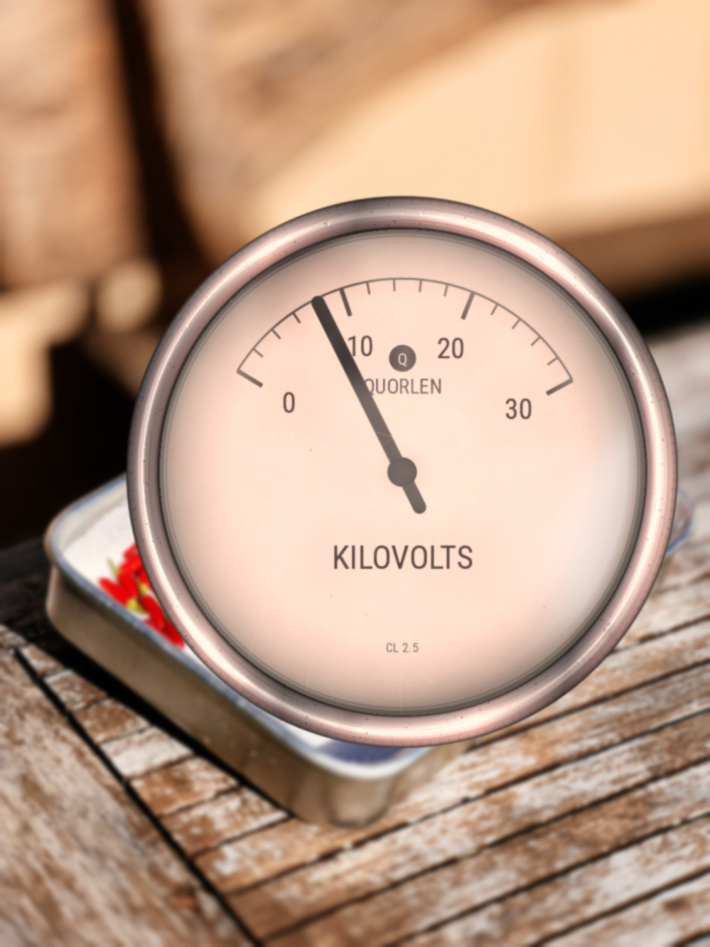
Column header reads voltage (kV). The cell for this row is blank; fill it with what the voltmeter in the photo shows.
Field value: 8 kV
